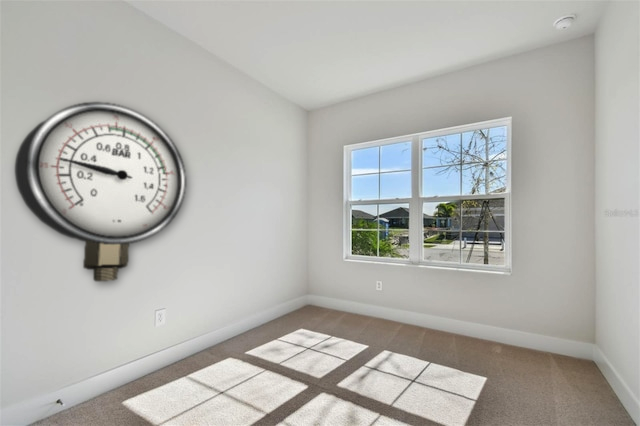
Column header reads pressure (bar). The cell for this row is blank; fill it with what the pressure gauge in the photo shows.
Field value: 0.3 bar
